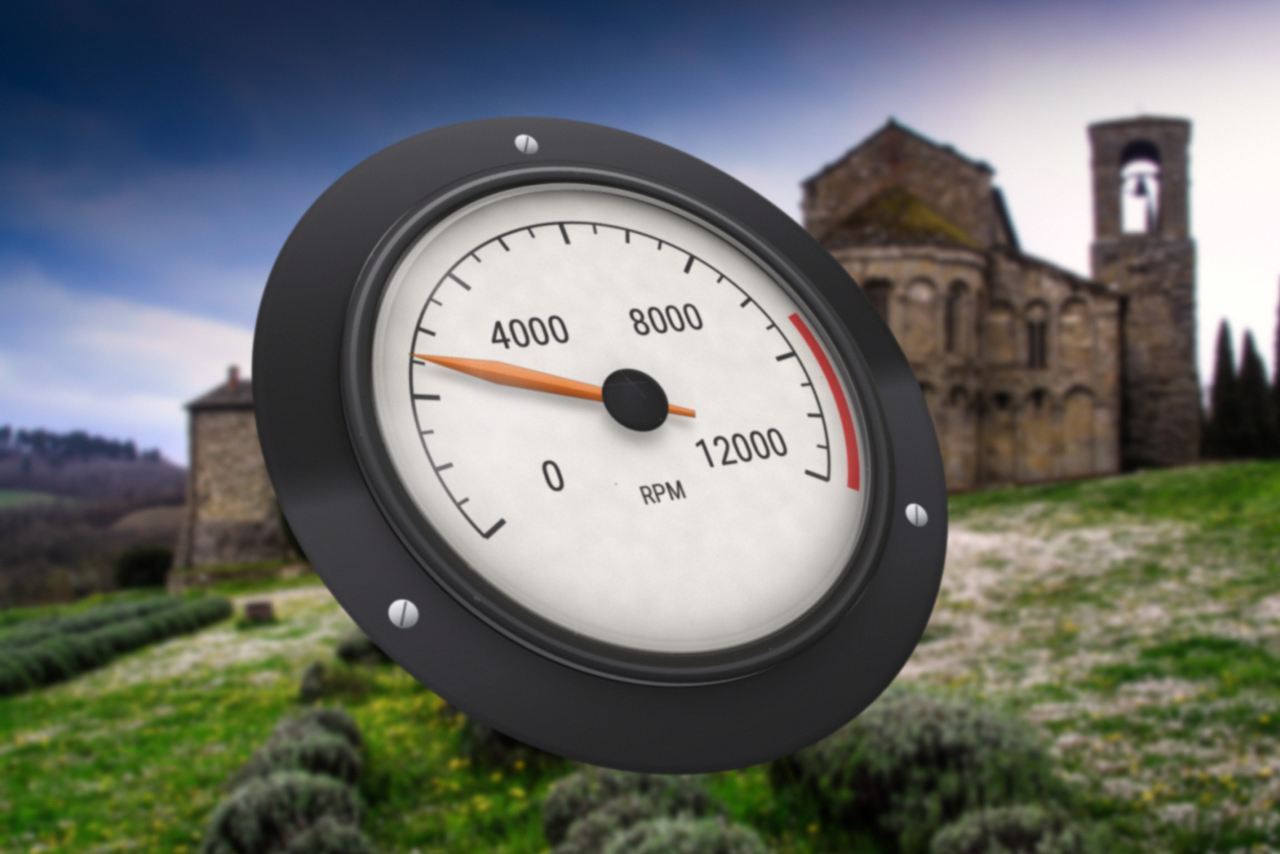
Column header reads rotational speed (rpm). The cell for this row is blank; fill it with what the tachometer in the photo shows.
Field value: 2500 rpm
